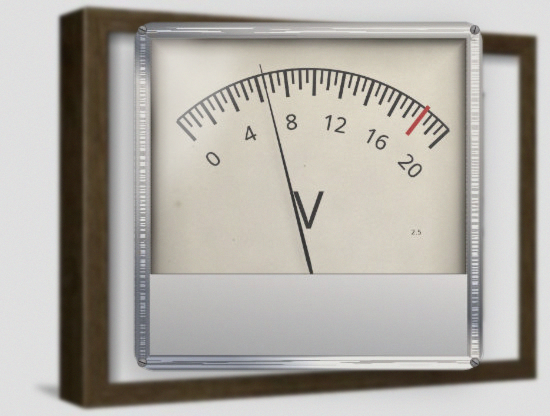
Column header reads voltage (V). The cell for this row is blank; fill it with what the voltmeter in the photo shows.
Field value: 6.5 V
